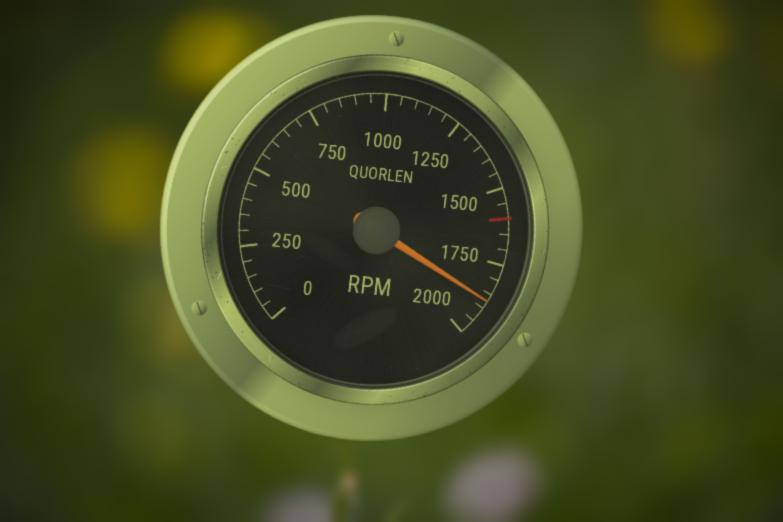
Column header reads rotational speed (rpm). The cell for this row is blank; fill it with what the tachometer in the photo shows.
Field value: 1875 rpm
